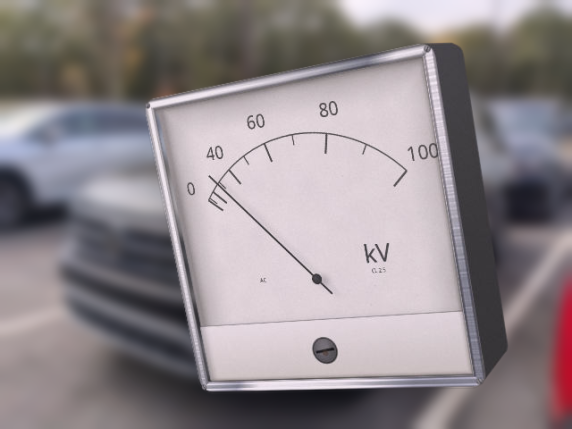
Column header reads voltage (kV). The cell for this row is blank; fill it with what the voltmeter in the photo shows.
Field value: 30 kV
